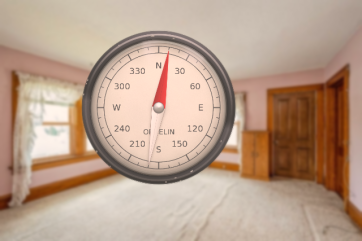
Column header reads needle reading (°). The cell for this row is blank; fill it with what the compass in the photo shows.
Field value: 10 °
